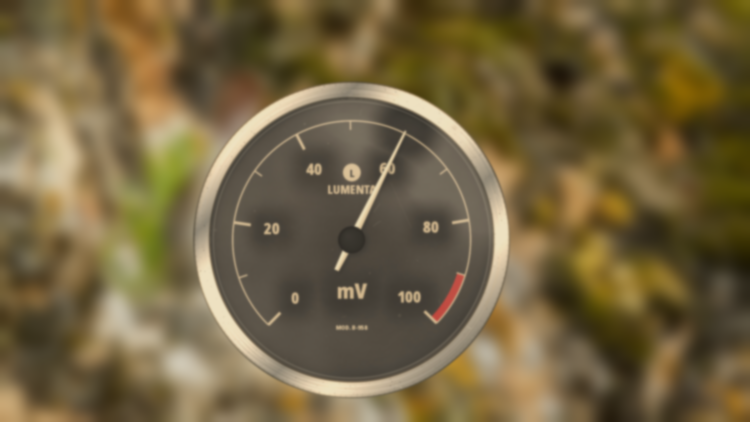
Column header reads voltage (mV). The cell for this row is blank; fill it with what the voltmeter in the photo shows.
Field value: 60 mV
